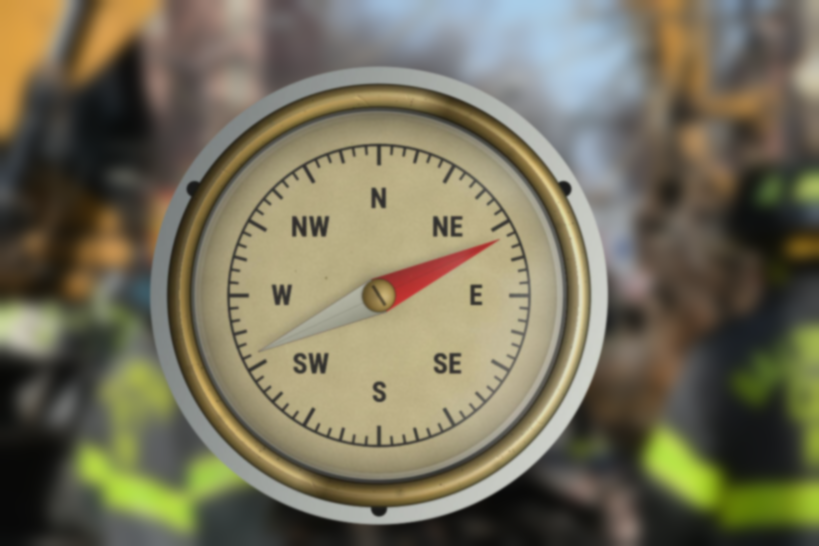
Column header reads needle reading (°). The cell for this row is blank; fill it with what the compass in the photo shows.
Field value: 65 °
